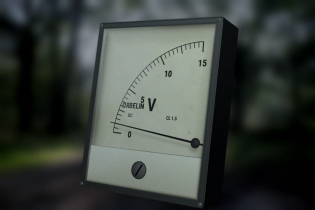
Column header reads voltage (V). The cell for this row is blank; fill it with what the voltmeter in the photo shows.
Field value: 1 V
